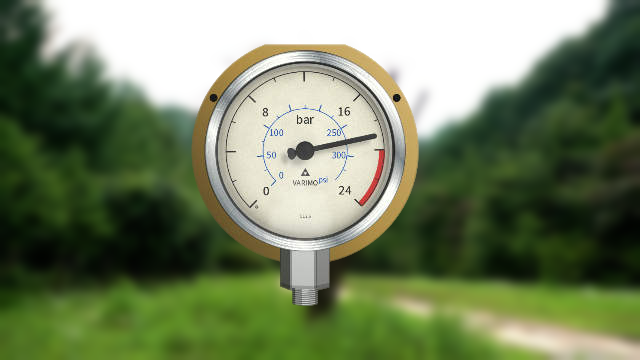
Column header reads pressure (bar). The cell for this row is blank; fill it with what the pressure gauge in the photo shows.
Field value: 19 bar
